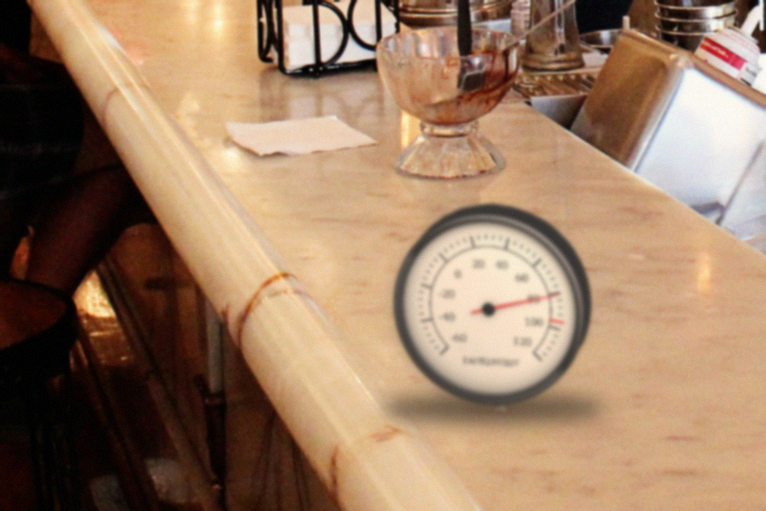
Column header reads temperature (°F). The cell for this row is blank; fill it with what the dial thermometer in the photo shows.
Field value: 80 °F
